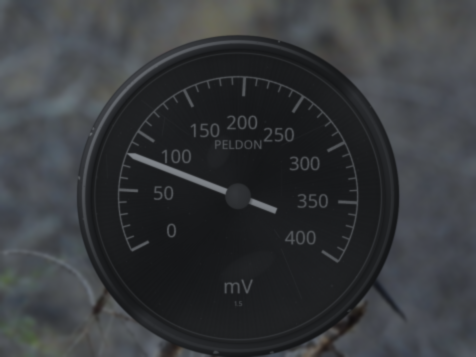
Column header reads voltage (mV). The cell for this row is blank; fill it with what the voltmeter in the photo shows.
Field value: 80 mV
